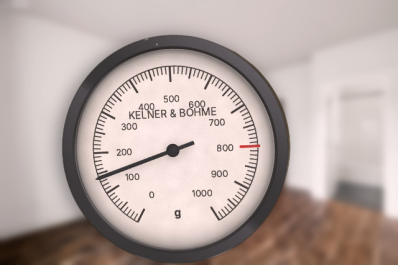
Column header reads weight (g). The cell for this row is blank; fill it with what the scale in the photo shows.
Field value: 140 g
